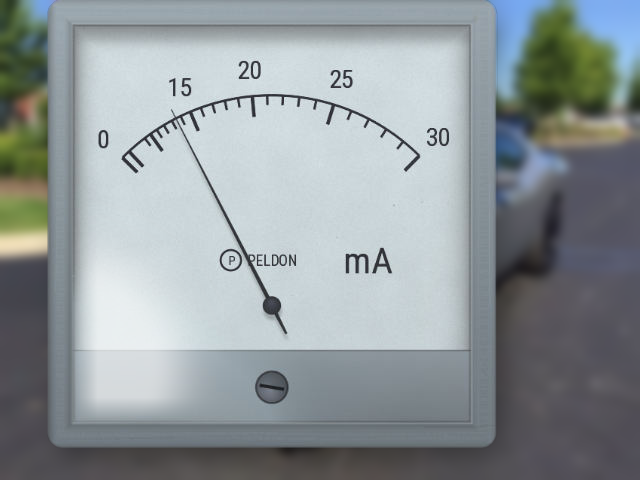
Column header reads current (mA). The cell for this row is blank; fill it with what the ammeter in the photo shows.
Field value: 13.5 mA
